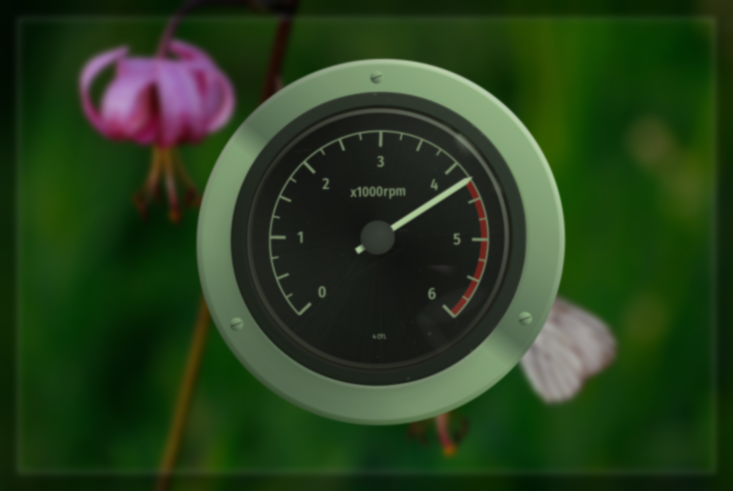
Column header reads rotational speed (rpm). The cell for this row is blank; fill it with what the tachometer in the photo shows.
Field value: 4250 rpm
